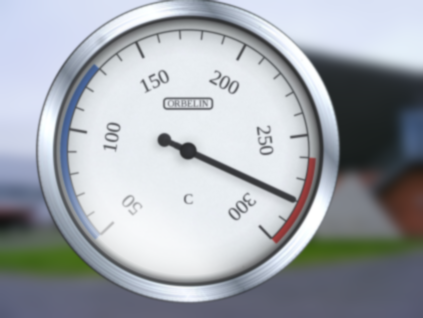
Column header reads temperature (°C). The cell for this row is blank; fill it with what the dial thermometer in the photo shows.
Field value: 280 °C
